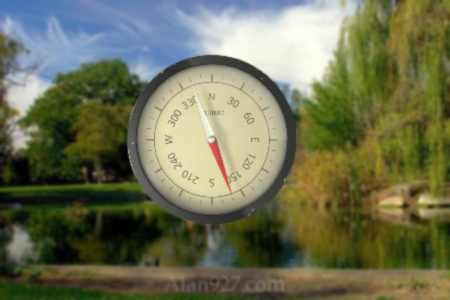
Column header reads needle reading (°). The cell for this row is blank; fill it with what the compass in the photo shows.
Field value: 160 °
